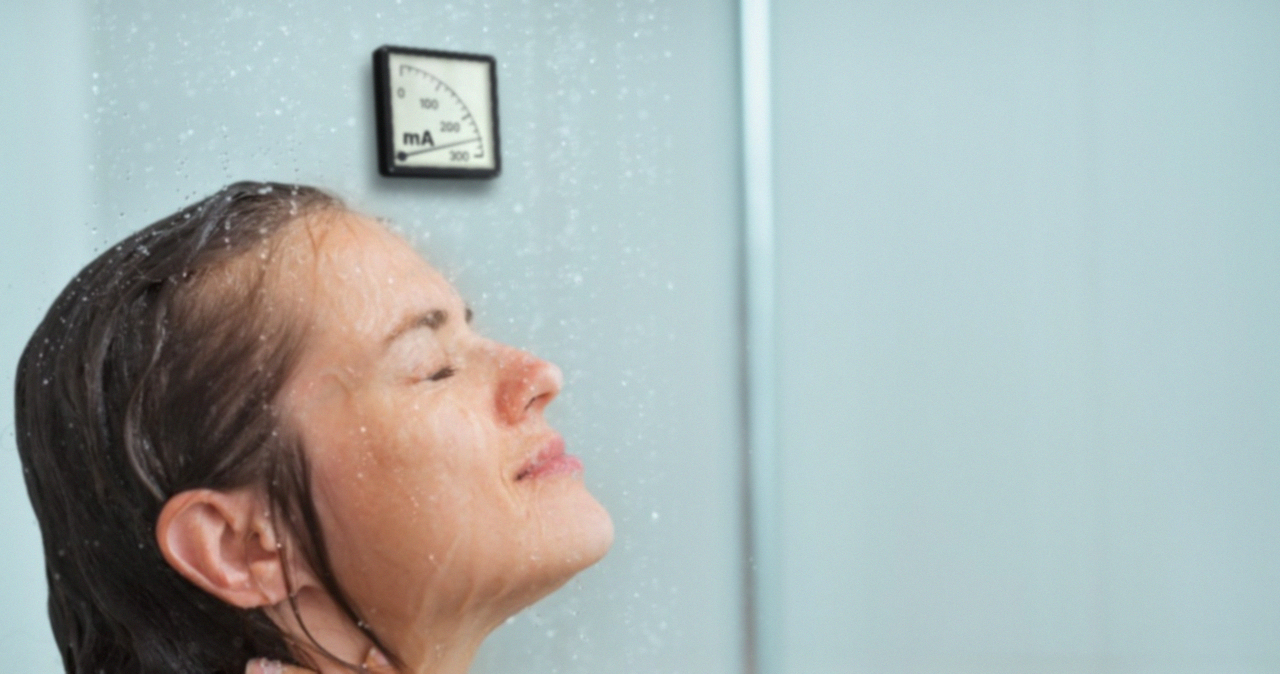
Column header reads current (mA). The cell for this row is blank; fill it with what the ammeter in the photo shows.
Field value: 260 mA
